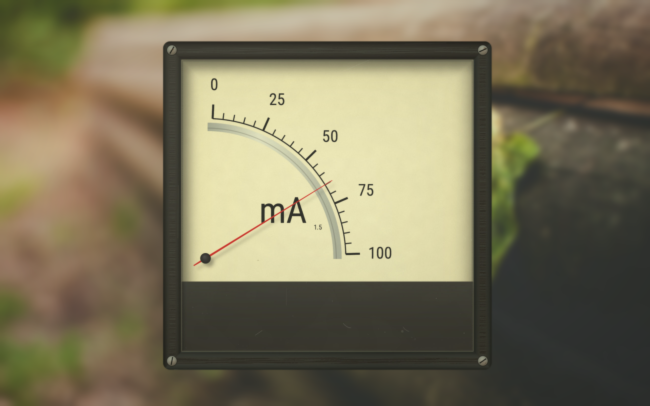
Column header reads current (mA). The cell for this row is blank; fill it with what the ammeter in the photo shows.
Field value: 65 mA
